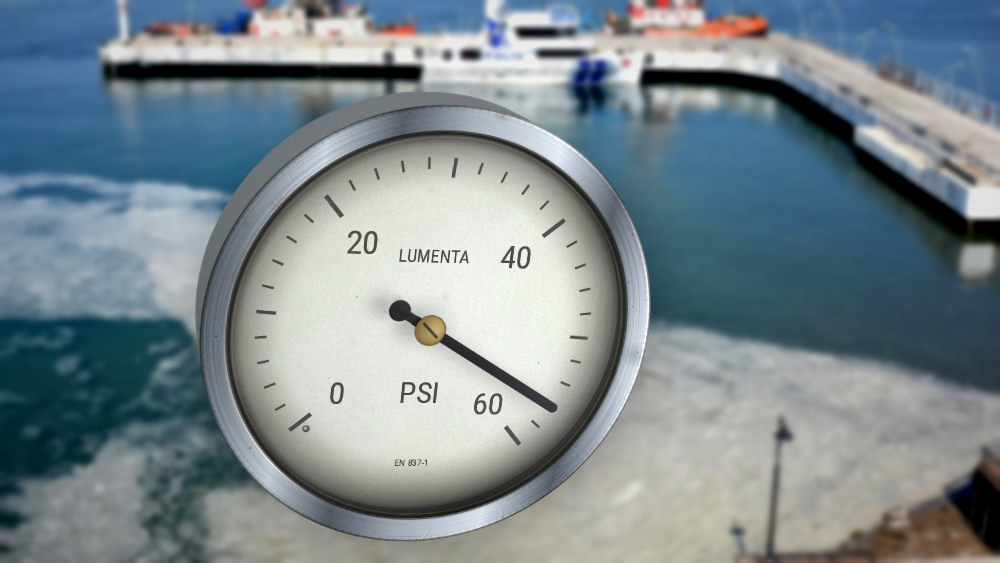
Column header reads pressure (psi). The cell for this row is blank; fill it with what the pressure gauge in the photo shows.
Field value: 56 psi
